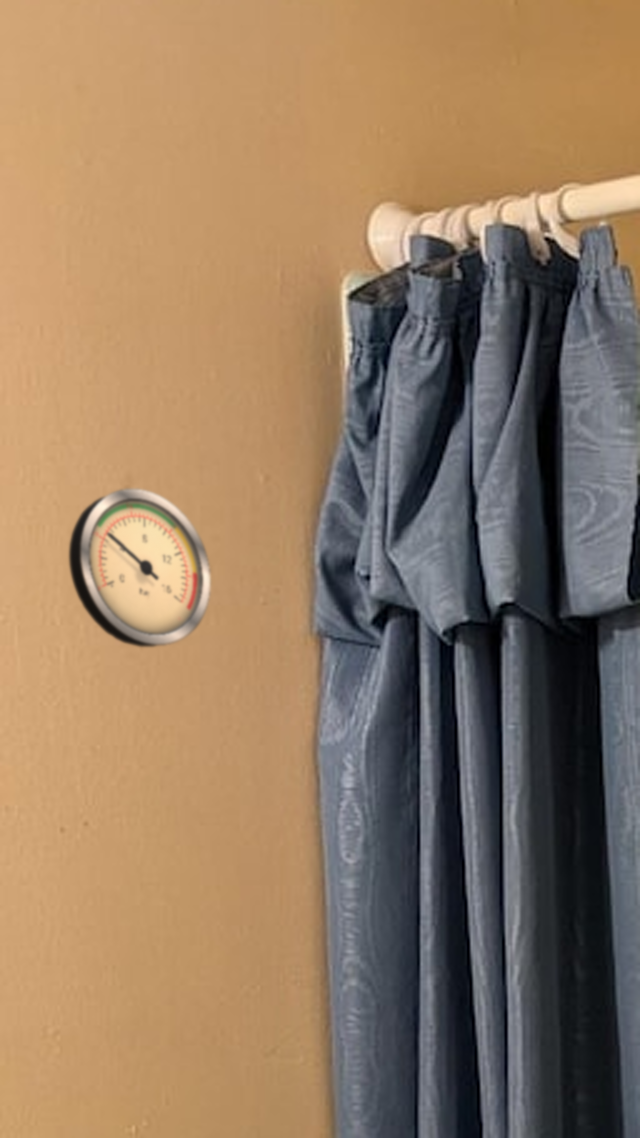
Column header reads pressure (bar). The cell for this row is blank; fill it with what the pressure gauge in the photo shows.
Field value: 4 bar
